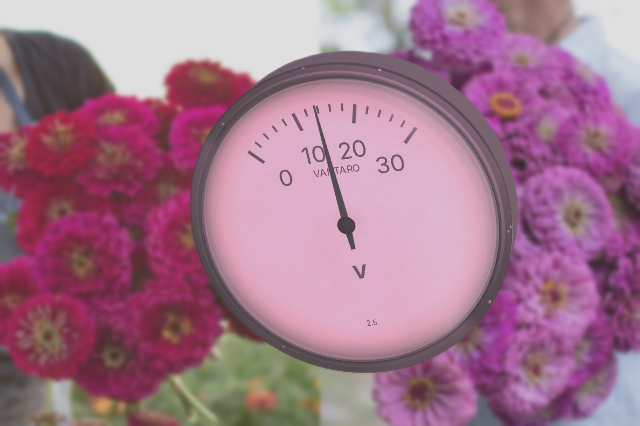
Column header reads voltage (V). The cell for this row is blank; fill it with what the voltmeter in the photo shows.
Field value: 14 V
